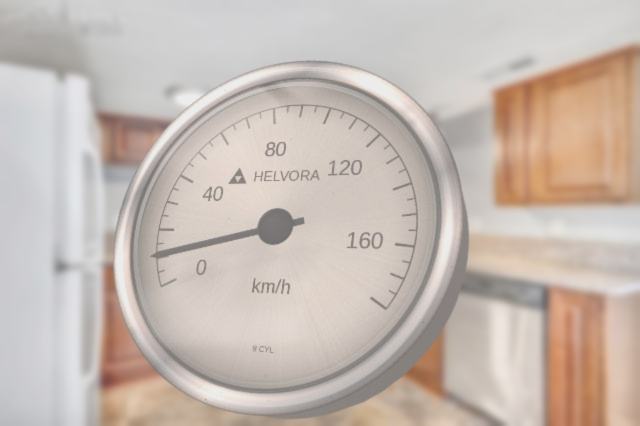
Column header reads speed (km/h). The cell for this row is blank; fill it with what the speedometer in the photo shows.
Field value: 10 km/h
